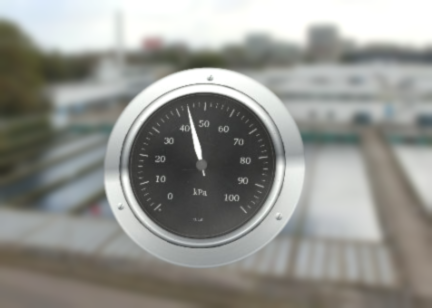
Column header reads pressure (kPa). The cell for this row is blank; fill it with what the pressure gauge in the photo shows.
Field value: 44 kPa
